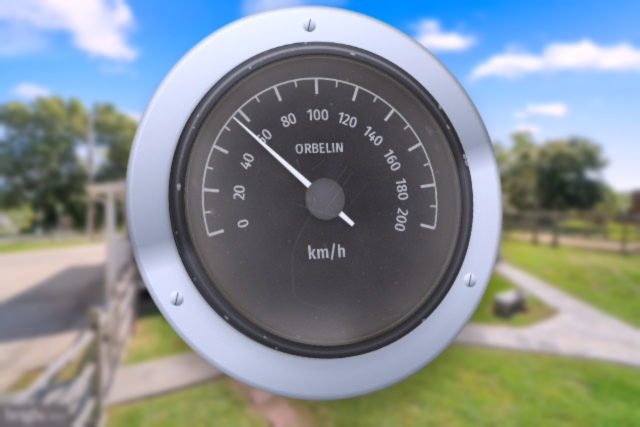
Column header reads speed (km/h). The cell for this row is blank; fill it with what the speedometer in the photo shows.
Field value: 55 km/h
